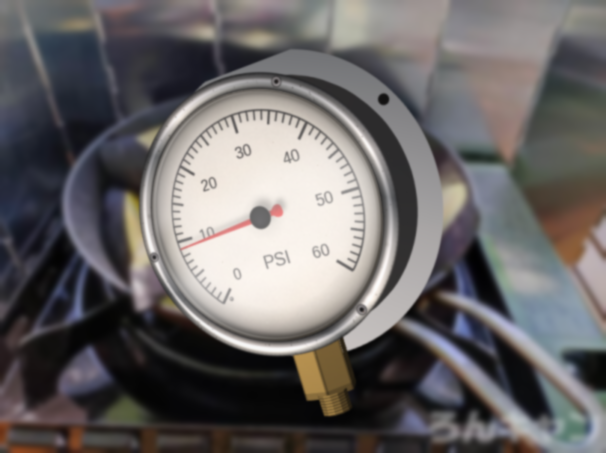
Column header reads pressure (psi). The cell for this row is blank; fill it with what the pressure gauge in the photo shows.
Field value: 9 psi
